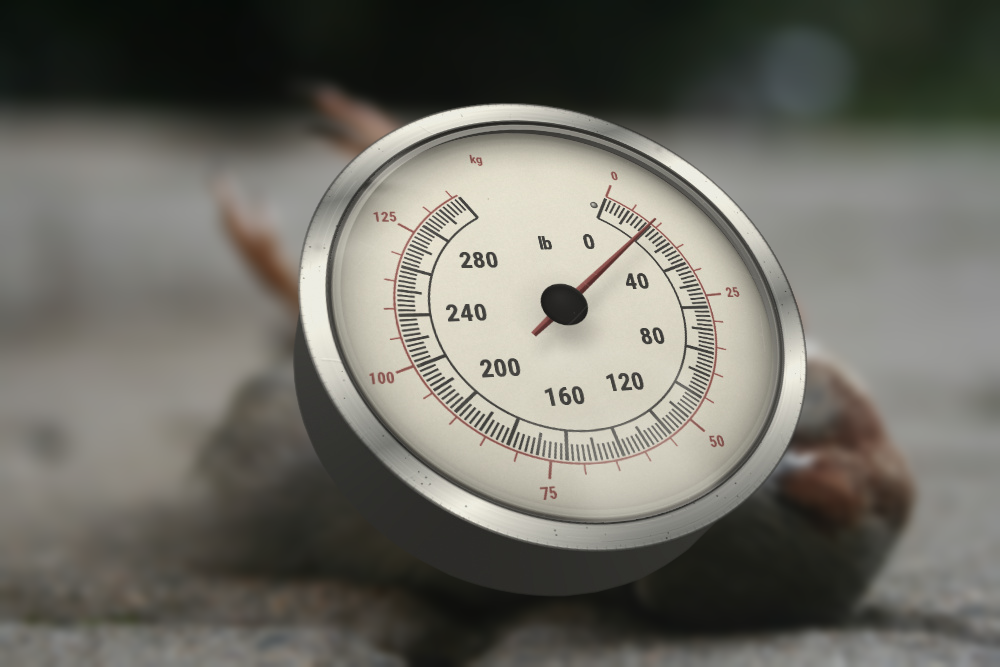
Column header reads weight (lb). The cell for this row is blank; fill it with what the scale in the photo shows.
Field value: 20 lb
